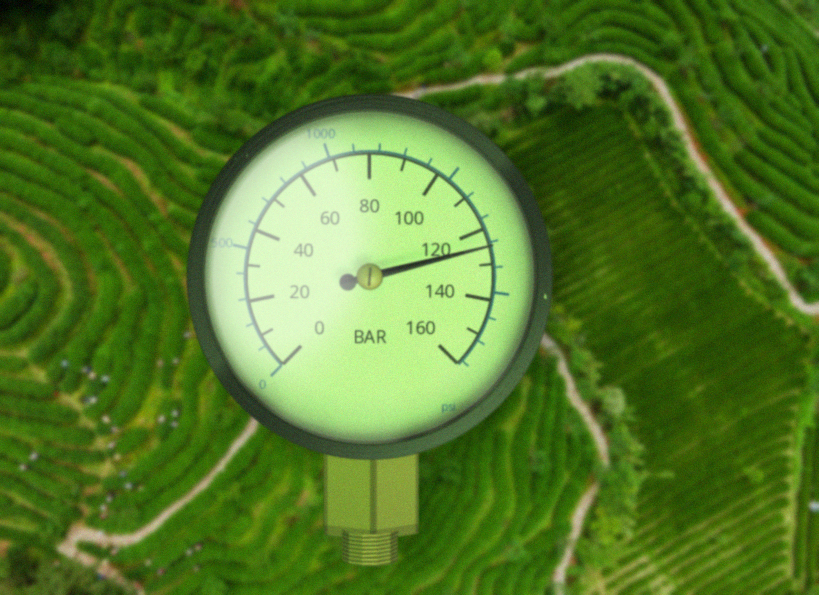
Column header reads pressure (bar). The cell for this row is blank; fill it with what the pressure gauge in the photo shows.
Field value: 125 bar
